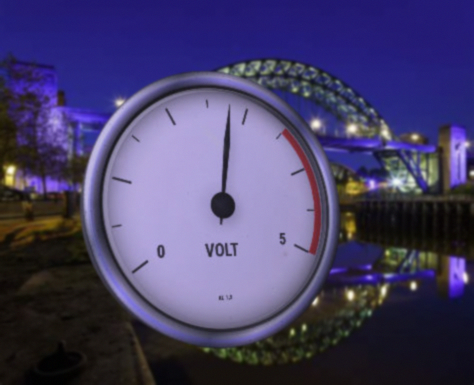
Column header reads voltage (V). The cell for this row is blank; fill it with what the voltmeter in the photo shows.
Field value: 2.75 V
